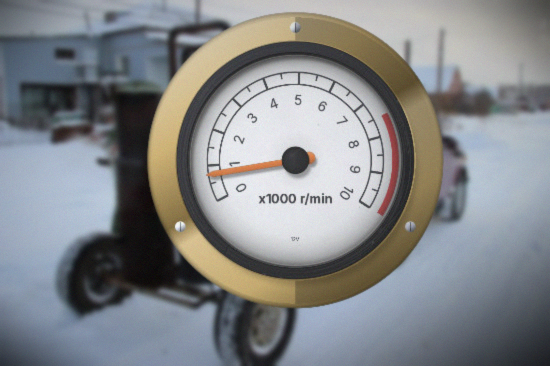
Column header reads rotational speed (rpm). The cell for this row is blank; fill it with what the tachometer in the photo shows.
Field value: 750 rpm
